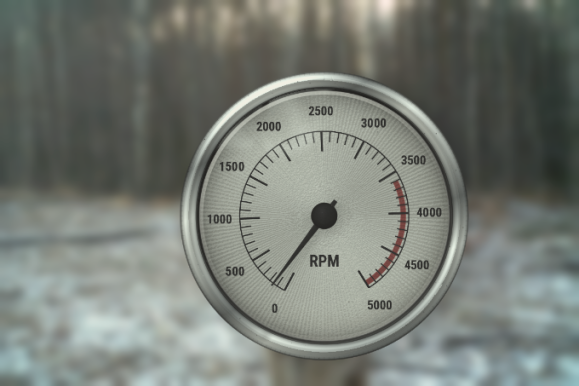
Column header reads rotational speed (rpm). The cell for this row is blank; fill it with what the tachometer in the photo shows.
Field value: 150 rpm
